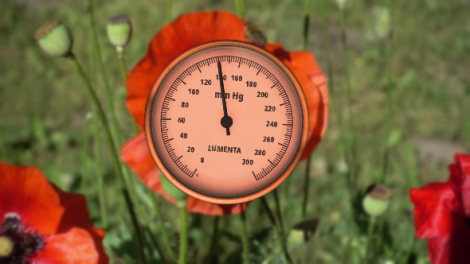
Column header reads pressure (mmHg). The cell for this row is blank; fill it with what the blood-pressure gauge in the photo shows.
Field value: 140 mmHg
